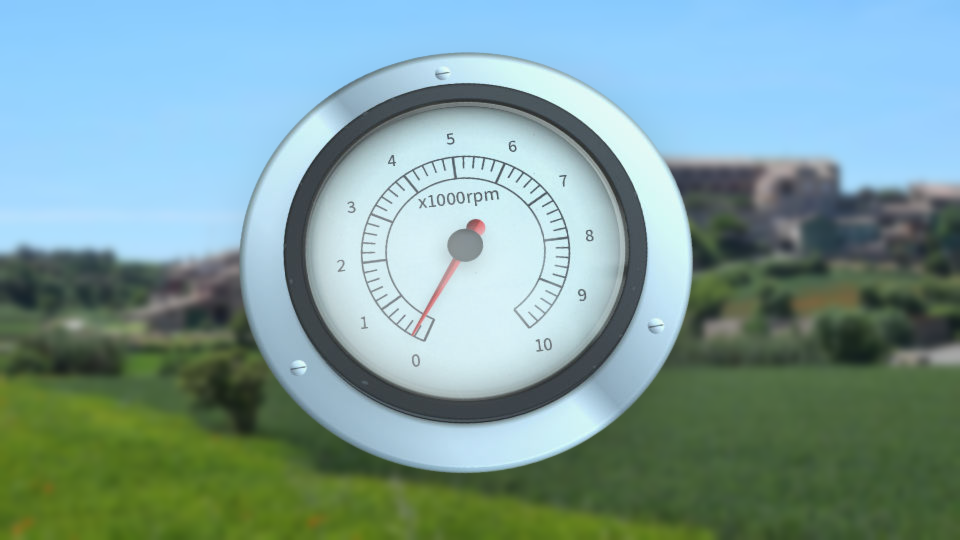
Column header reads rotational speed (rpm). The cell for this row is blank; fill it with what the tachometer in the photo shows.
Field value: 200 rpm
